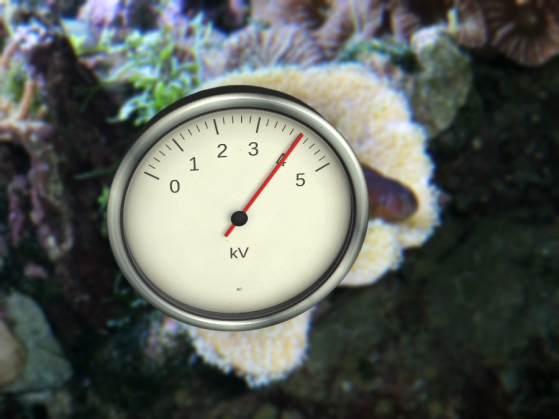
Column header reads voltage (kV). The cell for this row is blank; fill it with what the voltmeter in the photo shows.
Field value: 4 kV
